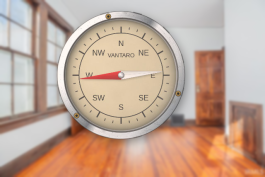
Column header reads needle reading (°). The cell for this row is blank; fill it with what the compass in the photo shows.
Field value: 265 °
